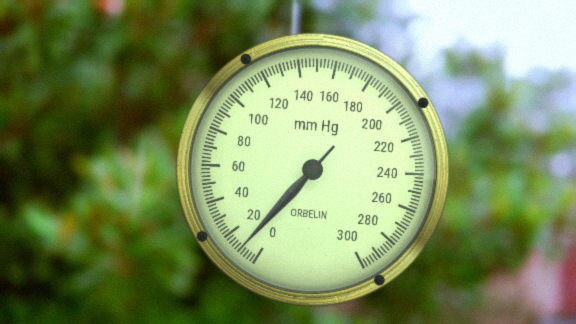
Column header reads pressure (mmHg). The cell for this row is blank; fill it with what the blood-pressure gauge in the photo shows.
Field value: 10 mmHg
